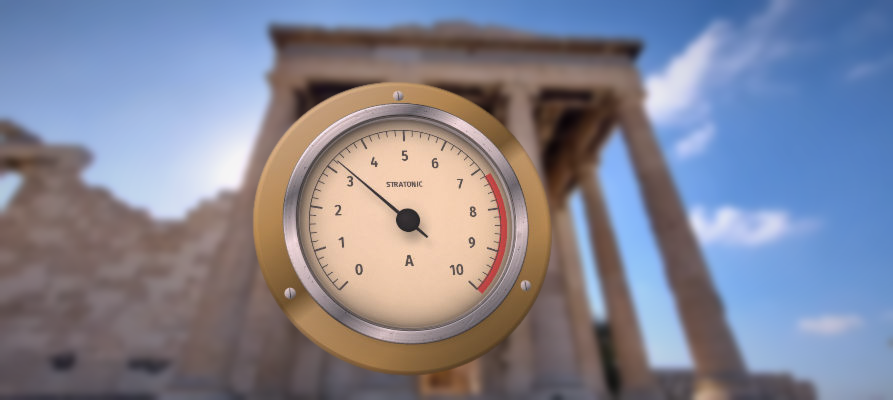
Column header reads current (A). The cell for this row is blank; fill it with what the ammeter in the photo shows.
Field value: 3.2 A
